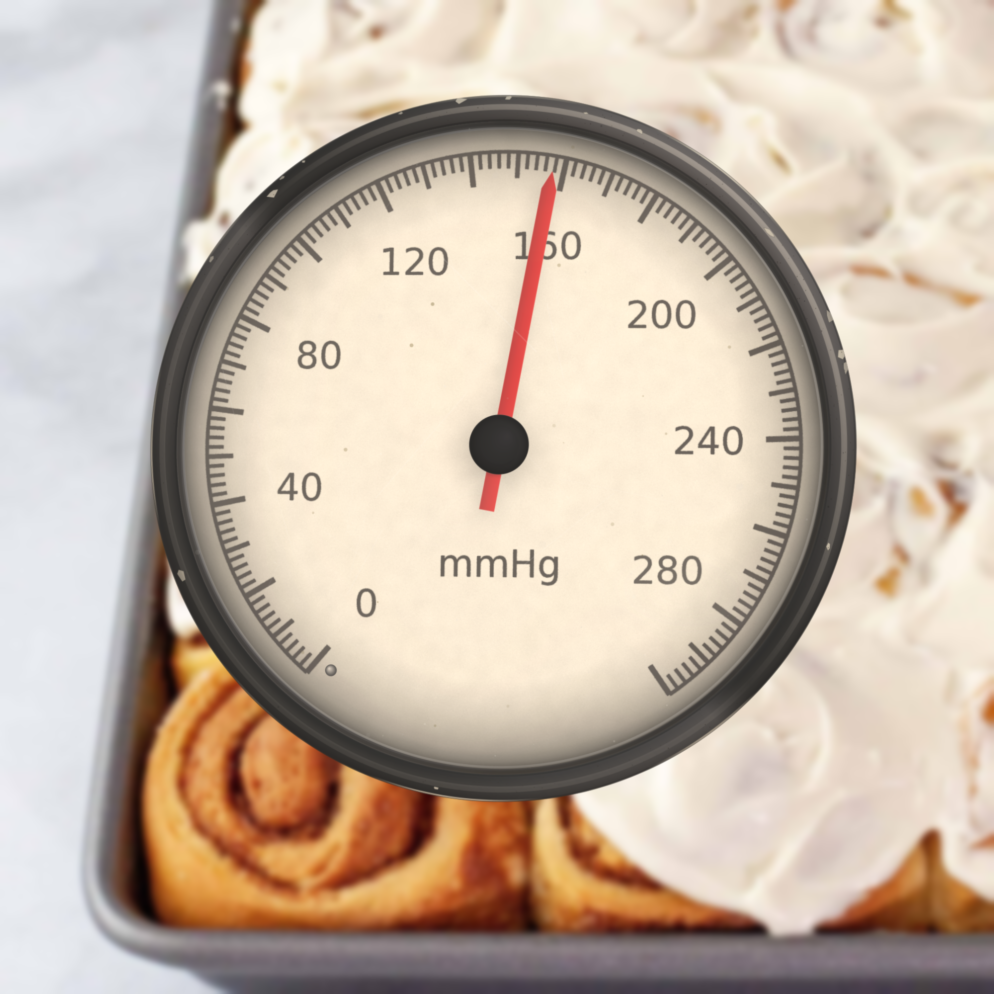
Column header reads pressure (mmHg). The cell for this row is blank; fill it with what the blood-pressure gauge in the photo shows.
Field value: 158 mmHg
